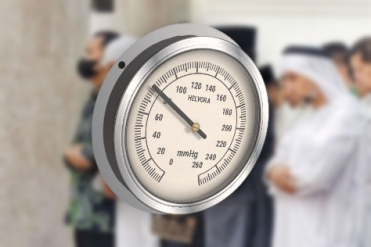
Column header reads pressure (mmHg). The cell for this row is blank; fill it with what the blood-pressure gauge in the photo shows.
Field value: 80 mmHg
